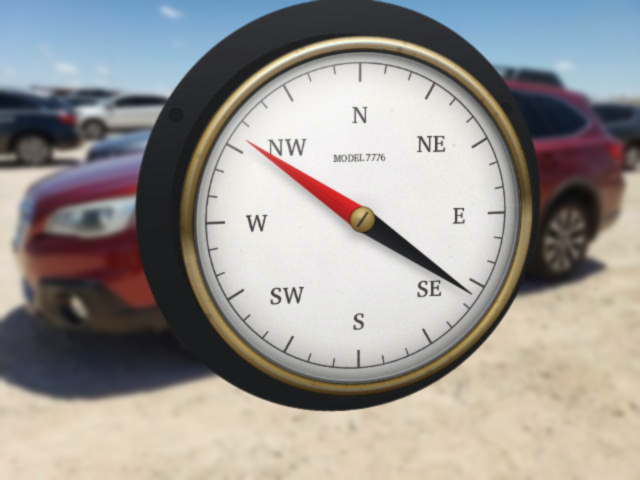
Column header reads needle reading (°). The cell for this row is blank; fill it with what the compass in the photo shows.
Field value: 305 °
